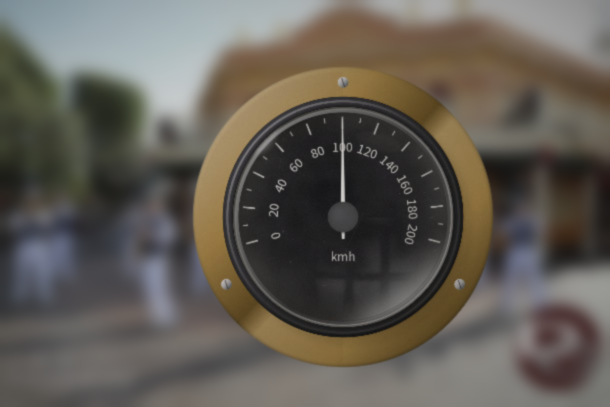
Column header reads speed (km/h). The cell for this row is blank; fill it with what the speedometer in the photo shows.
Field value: 100 km/h
